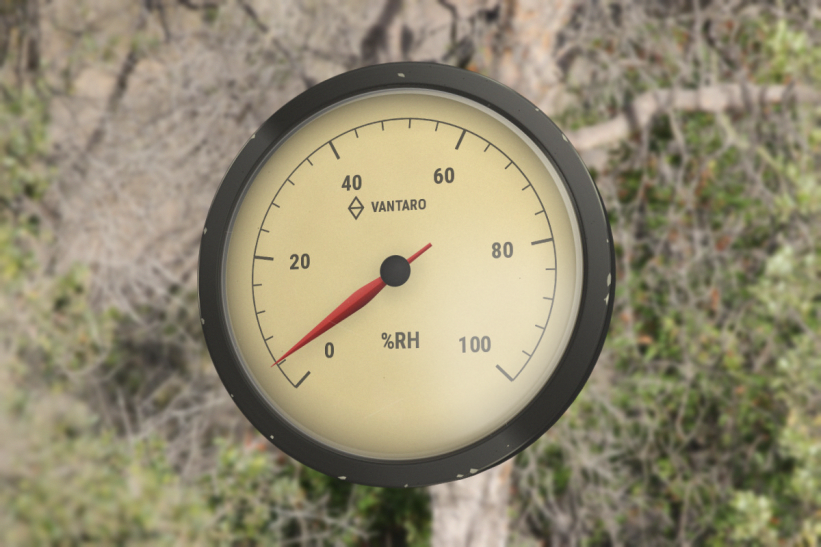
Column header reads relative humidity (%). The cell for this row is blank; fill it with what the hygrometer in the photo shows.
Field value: 4 %
